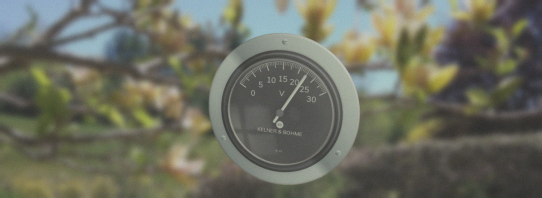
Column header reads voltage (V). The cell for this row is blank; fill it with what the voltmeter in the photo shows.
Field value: 22.5 V
